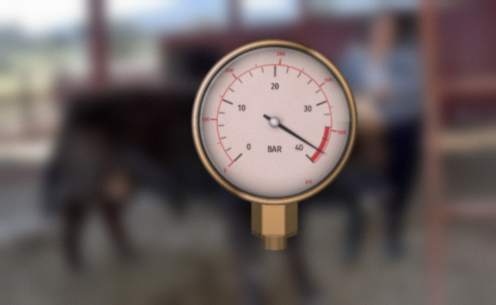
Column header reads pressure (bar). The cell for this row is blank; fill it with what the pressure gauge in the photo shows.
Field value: 38 bar
